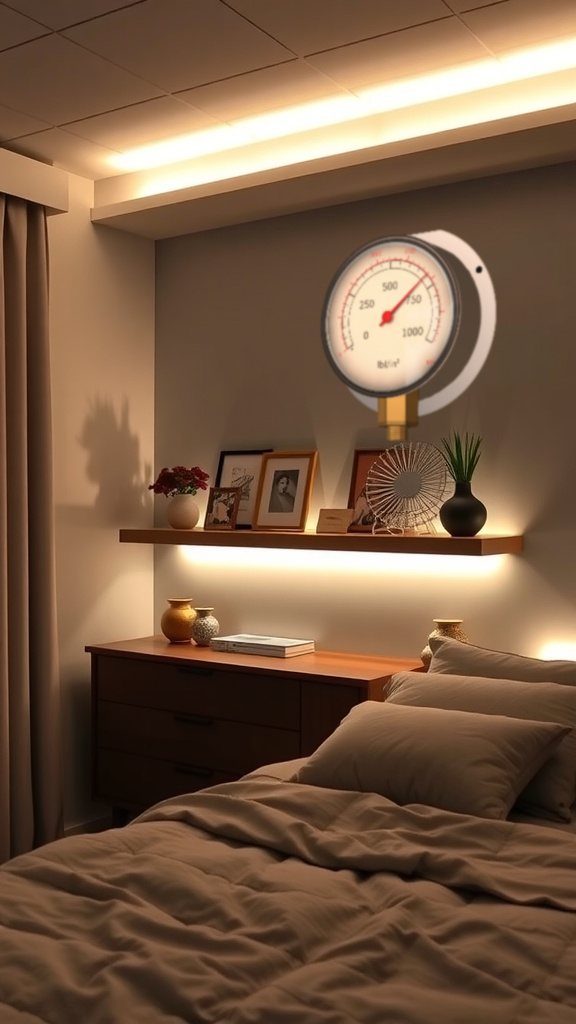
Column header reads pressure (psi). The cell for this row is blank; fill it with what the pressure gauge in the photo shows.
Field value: 700 psi
